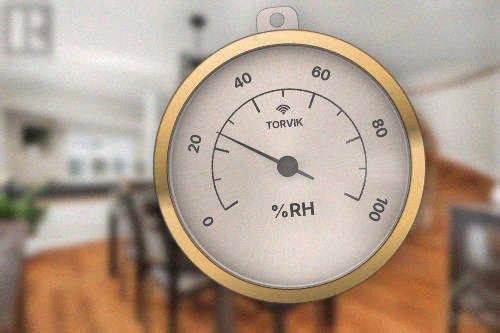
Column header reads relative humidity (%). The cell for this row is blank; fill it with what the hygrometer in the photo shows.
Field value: 25 %
